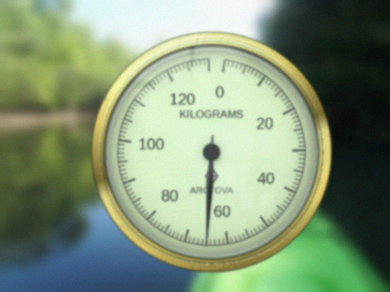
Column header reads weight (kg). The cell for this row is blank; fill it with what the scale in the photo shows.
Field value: 65 kg
